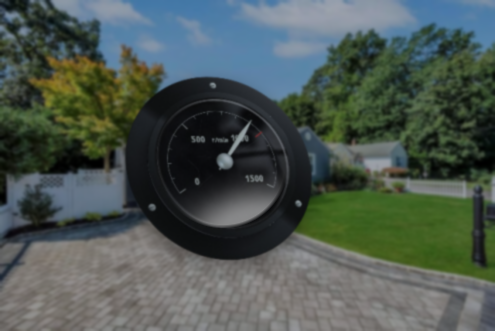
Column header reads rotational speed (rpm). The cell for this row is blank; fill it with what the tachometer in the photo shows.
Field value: 1000 rpm
